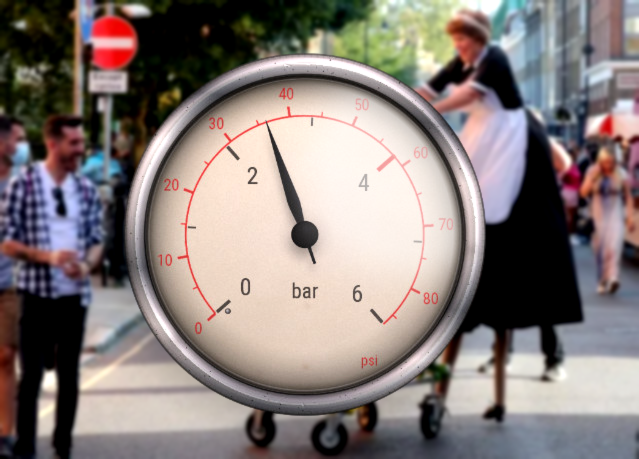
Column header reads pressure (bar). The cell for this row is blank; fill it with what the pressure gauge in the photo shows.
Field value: 2.5 bar
